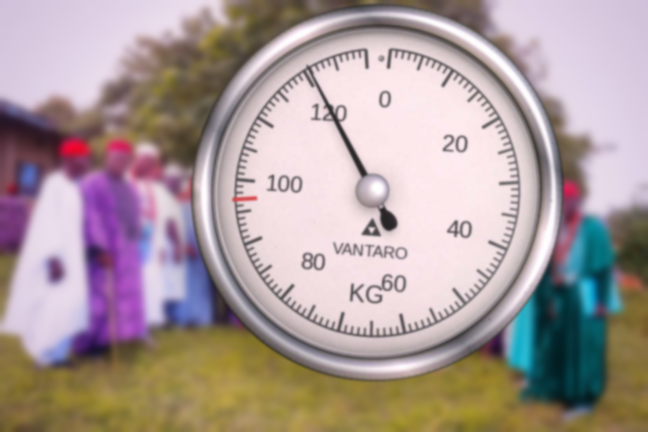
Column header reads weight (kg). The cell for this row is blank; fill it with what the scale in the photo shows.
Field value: 121 kg
